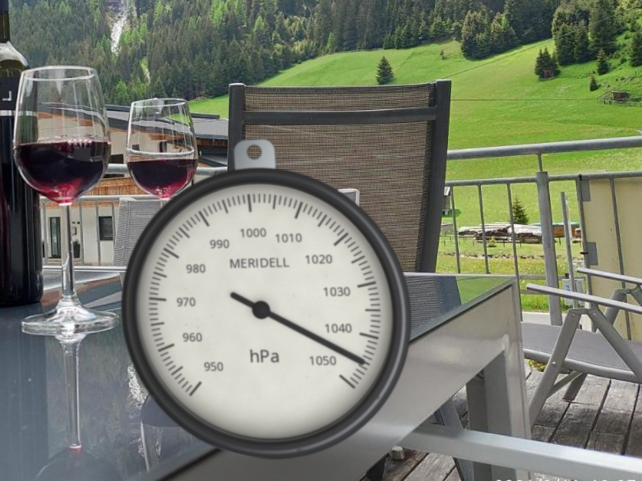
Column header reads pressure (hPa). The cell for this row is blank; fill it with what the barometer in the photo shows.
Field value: 1045 hPa
